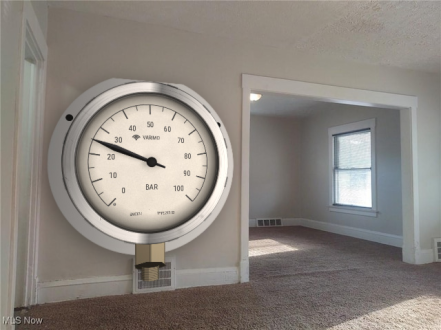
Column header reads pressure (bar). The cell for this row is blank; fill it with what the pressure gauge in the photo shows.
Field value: 25 bar
